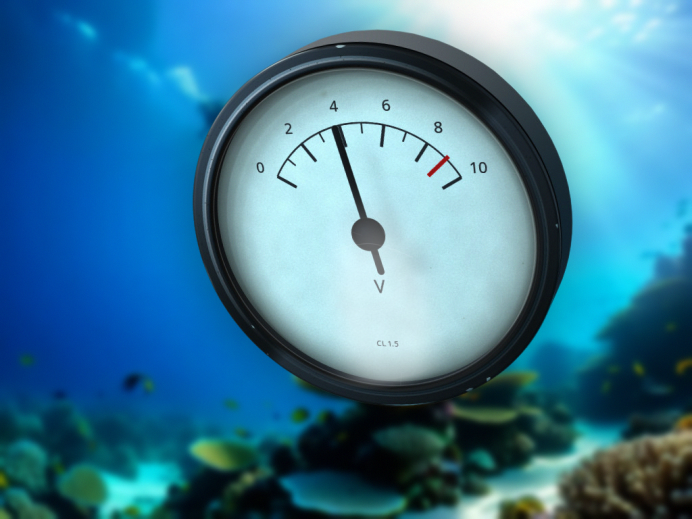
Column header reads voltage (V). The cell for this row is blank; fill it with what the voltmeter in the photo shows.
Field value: 4 V
